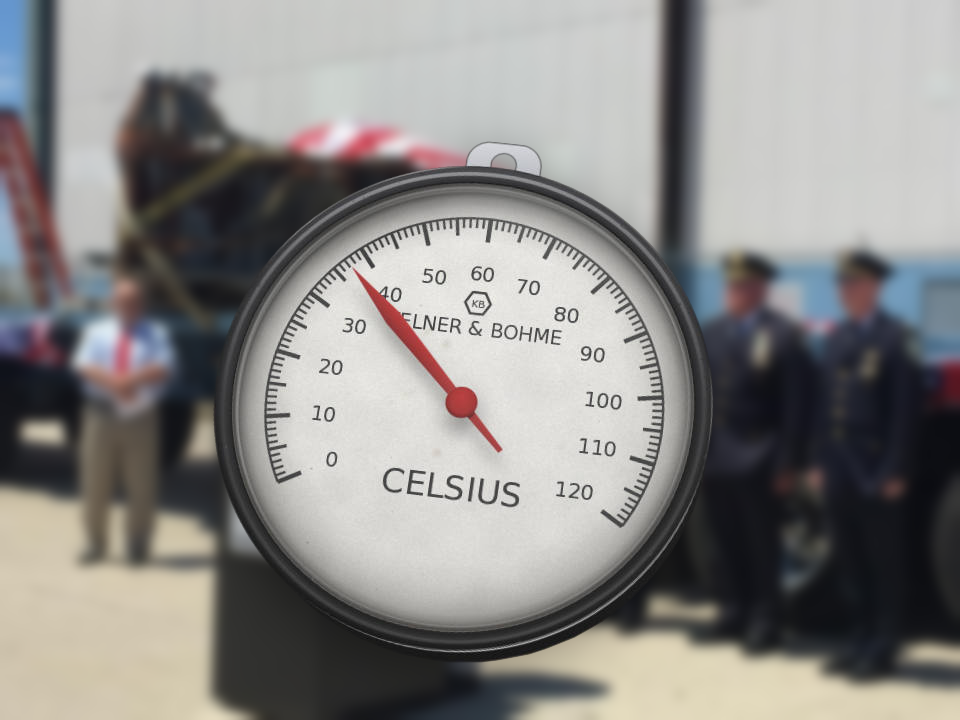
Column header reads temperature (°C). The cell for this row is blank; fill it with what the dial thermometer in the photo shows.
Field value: 37 °C
